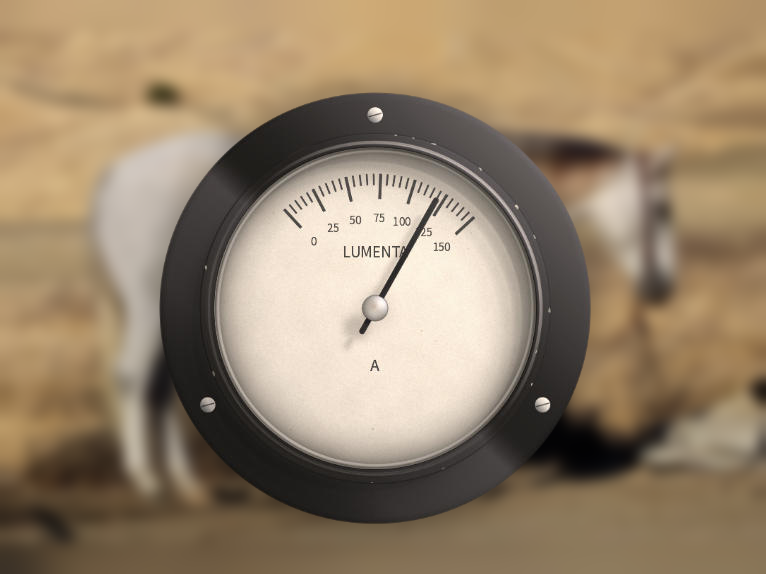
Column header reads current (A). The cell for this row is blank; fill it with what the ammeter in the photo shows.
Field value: 120 A
